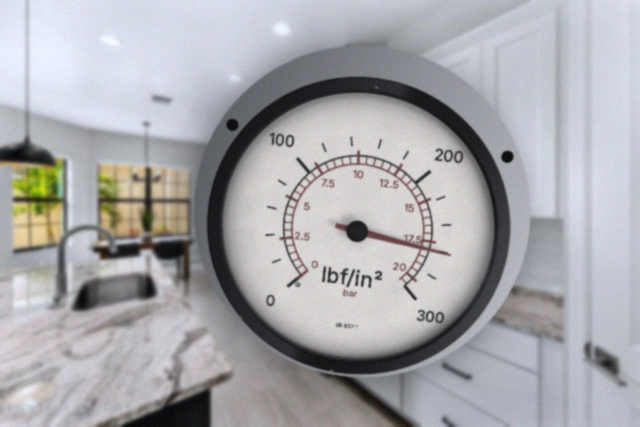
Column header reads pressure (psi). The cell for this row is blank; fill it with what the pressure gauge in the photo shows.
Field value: 260 psi
